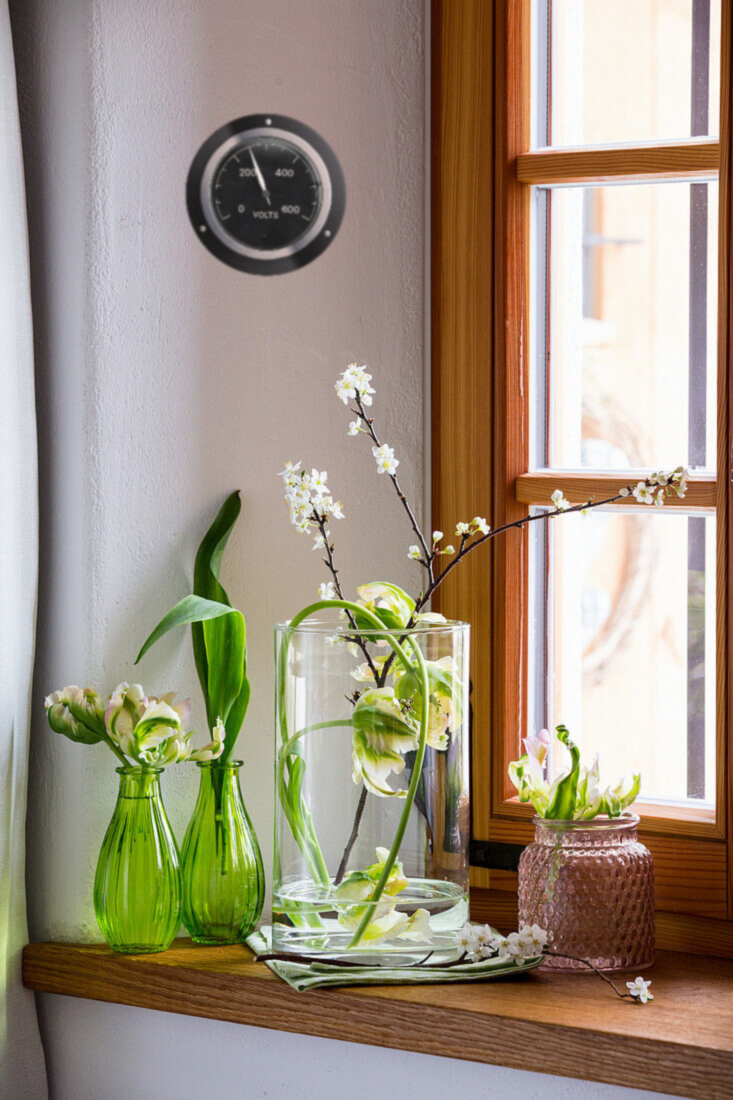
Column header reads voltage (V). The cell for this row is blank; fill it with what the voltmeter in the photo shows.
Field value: 250 V
